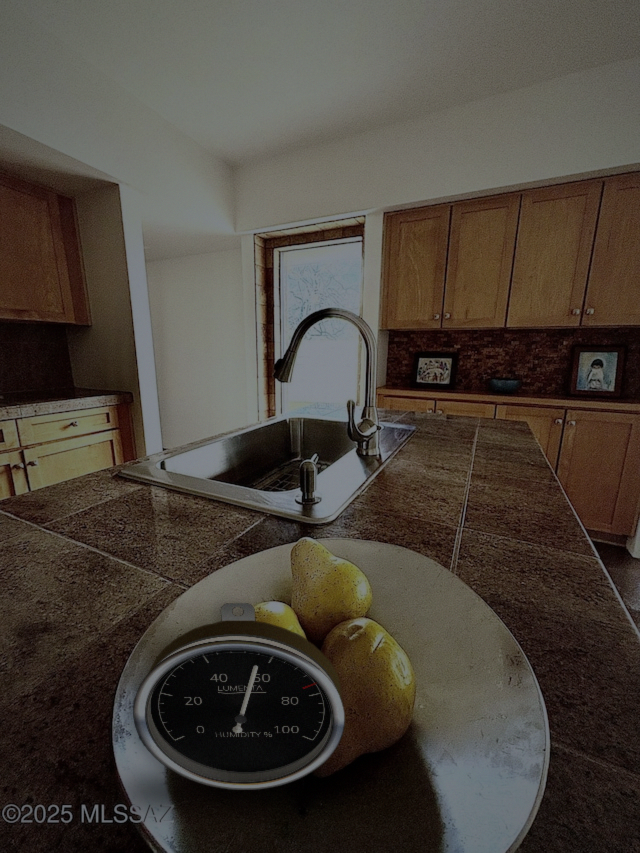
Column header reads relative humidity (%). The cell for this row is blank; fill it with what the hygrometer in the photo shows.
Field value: 56 %
